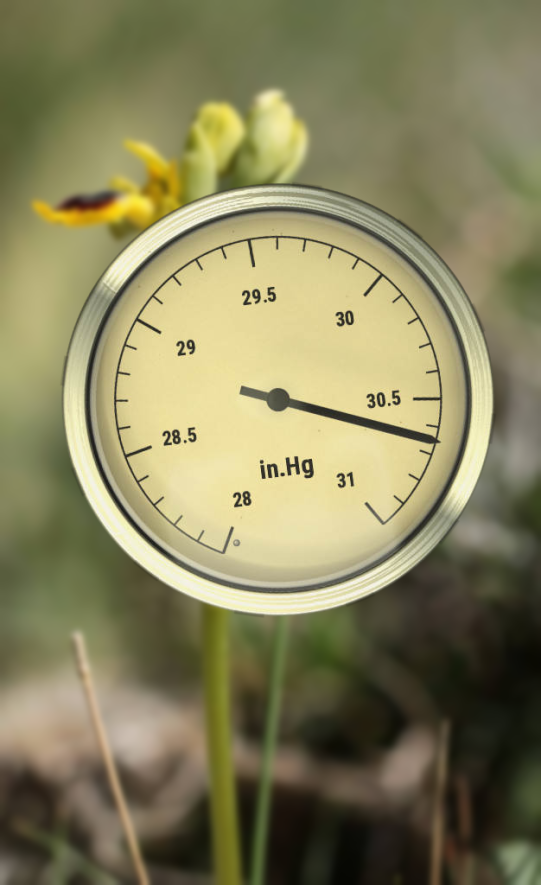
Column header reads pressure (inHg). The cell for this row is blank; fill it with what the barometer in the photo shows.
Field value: 30.65 inHg
